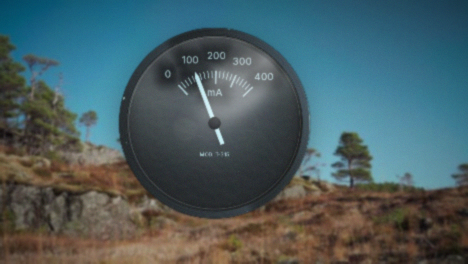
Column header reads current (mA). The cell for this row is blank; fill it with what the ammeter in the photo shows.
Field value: 100 mA
